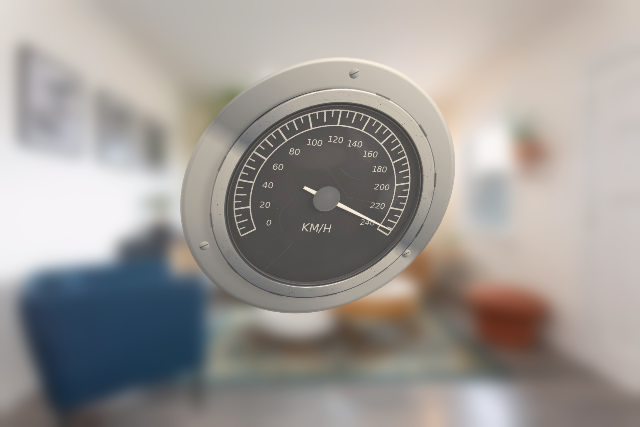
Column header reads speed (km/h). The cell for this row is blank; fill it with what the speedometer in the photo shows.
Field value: 235 km/h
